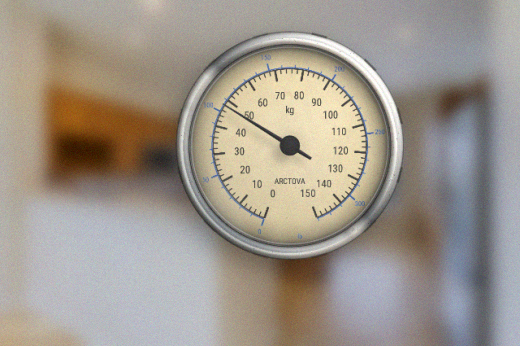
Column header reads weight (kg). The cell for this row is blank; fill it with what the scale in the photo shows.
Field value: 48 kg
